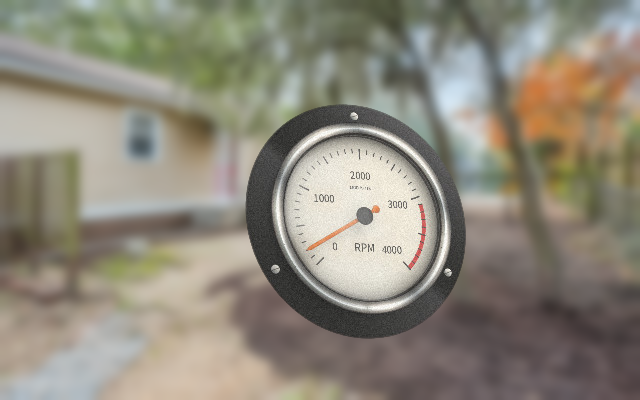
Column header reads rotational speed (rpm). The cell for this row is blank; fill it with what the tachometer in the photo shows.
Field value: 200 rpm
